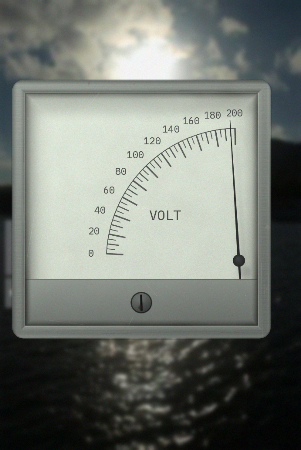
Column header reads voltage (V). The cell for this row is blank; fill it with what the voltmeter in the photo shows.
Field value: 195 V
